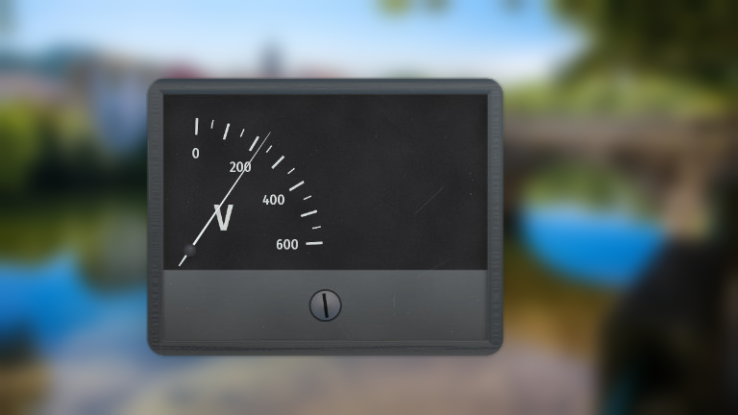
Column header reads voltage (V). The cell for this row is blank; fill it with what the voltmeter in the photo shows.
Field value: 225 V
